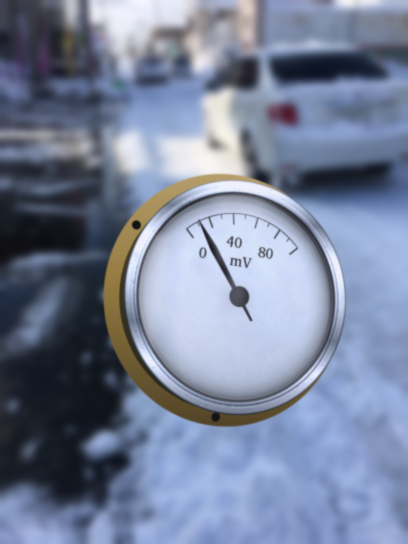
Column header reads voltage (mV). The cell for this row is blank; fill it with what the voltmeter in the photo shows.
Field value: 10 mV
